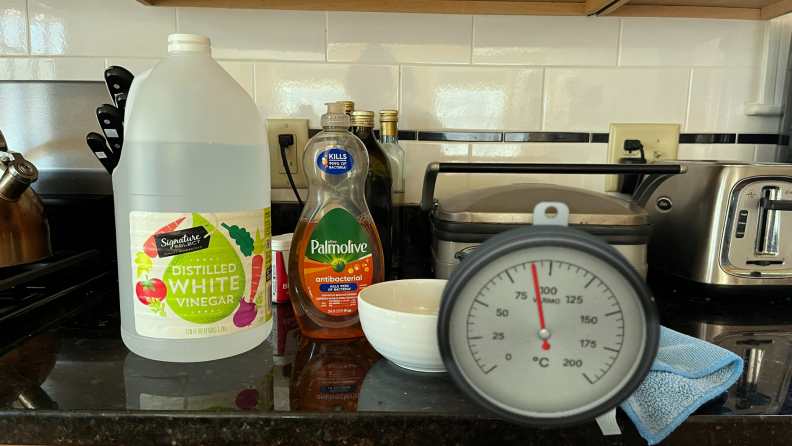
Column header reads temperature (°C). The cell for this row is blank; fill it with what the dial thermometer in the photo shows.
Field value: 90 °C
